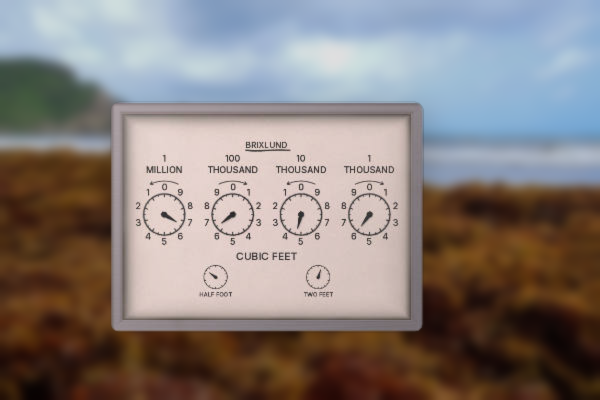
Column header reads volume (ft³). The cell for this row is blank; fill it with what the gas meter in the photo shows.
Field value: 664600 ft³
